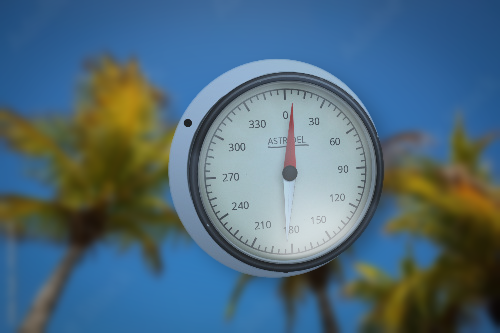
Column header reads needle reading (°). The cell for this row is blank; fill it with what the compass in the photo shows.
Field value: 5 °
